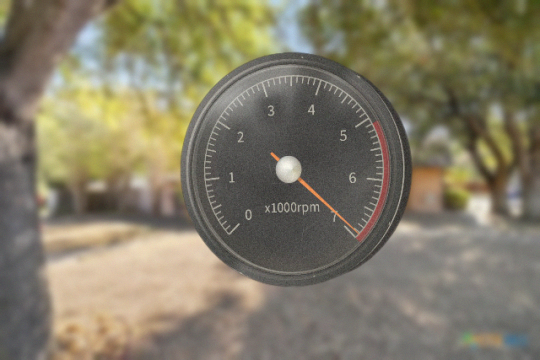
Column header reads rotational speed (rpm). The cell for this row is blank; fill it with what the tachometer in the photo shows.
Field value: 6900 rpm
